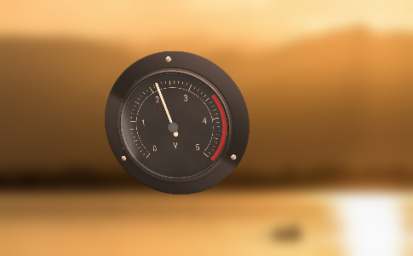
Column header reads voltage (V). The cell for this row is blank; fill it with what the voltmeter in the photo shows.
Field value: 2.2 V
